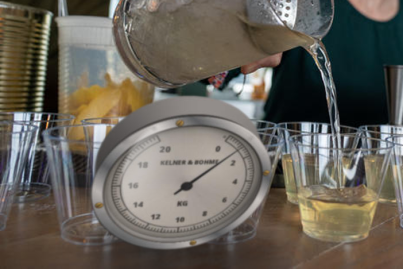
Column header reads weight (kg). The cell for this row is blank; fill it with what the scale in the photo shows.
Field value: 1 kg
